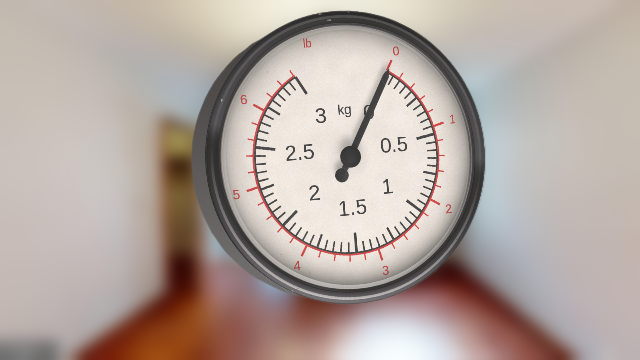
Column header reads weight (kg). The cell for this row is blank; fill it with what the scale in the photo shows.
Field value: 0 kg
